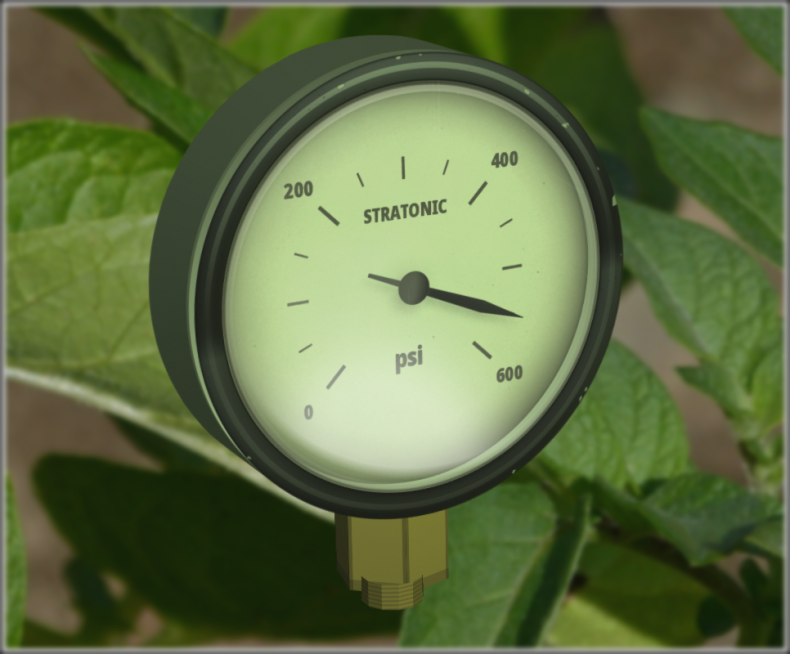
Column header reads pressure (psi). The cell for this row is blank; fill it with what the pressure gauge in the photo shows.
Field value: 550 psi
